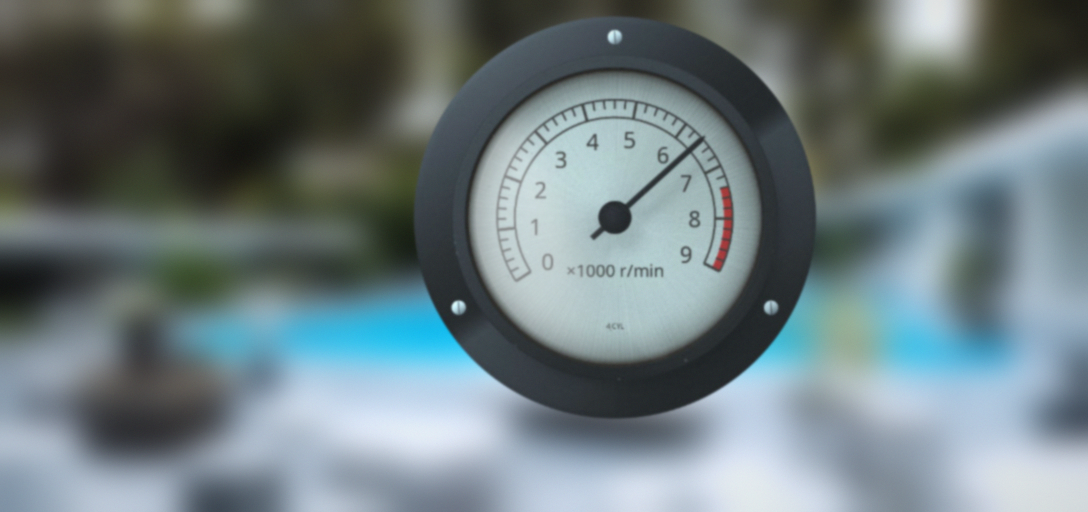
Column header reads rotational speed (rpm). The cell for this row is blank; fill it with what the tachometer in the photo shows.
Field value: 6400 rpm
